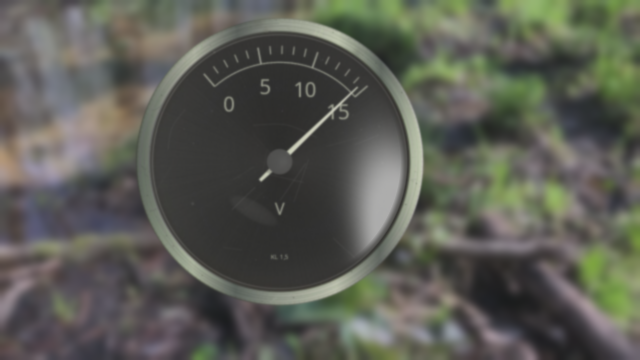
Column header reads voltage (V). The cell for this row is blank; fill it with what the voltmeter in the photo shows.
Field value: 14.5 V
